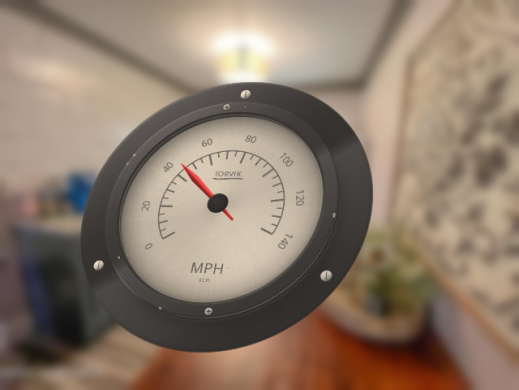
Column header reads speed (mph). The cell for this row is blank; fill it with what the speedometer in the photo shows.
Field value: 45 mph
